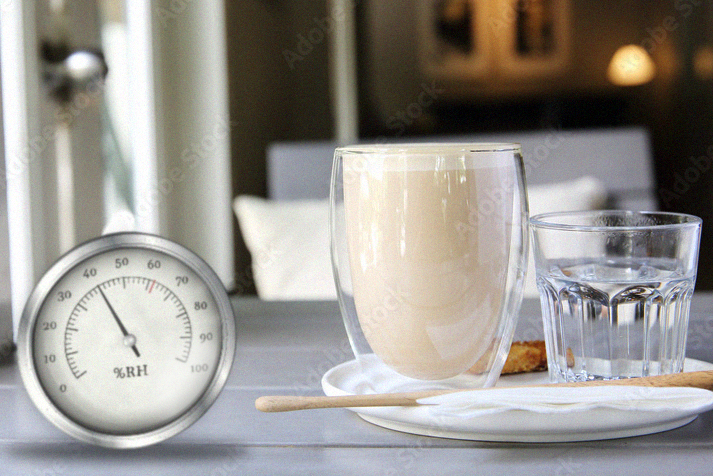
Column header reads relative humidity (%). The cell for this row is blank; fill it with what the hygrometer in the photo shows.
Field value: 40 %
